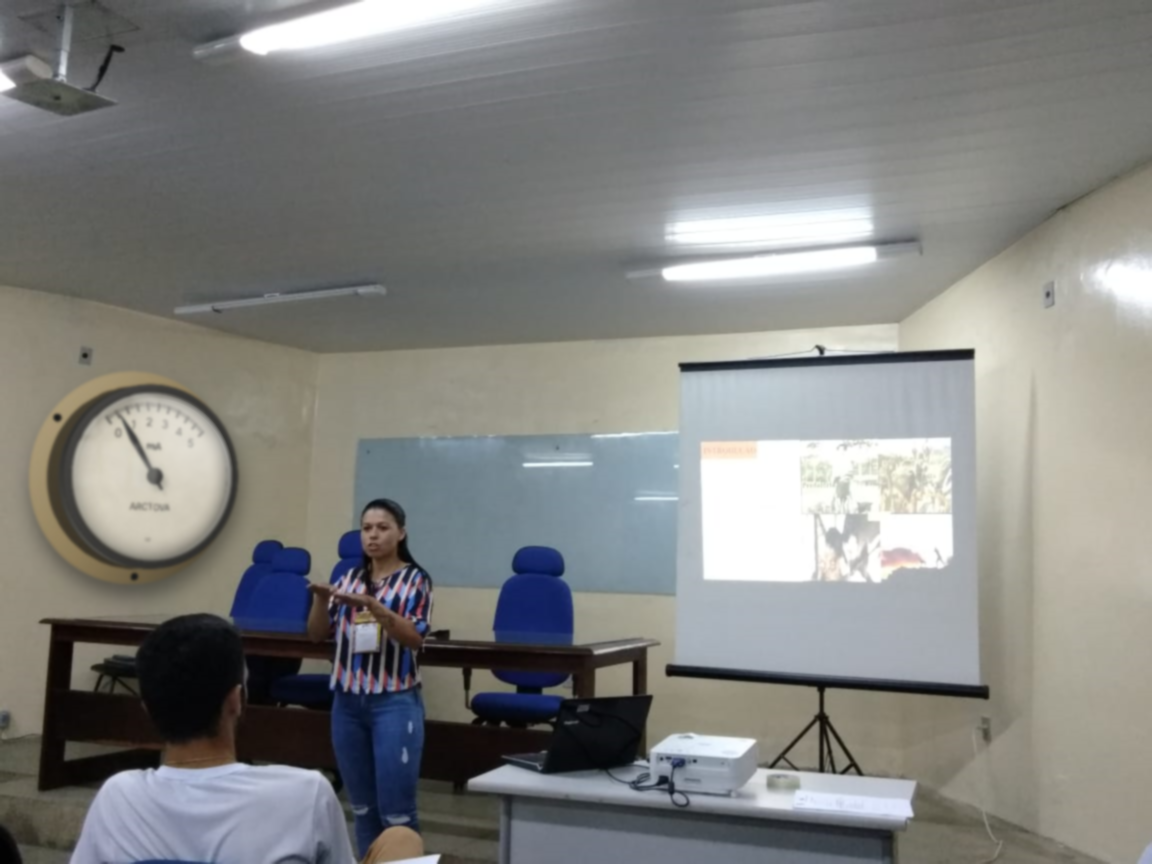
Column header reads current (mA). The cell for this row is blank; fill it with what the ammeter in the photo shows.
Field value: 0.5 mA
